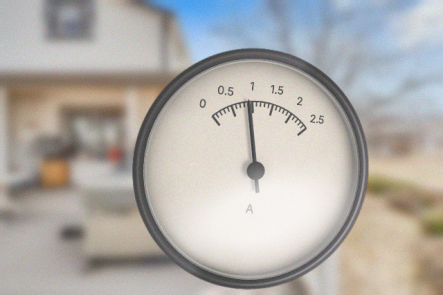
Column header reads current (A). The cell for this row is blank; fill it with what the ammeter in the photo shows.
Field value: 0.9 A
